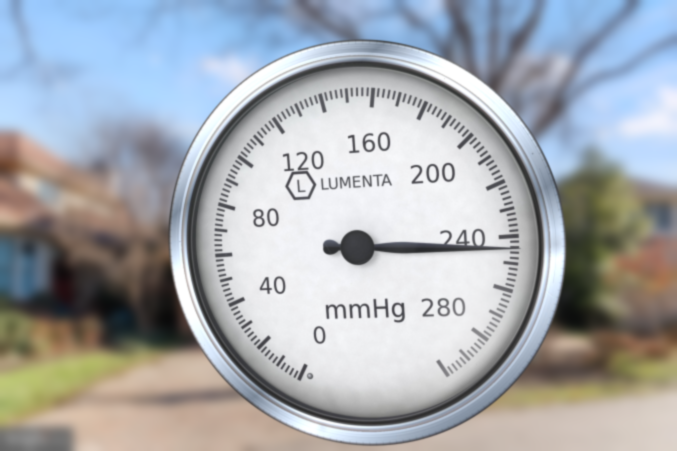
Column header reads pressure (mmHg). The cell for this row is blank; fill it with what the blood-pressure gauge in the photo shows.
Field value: 244 mmHg
